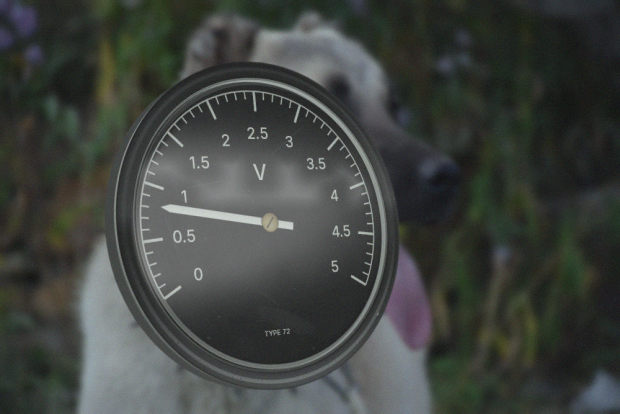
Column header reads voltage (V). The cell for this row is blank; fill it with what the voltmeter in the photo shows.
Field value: 0.8 V
